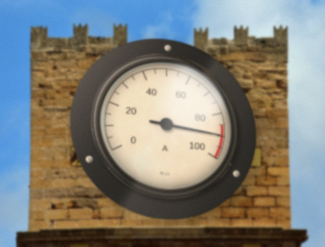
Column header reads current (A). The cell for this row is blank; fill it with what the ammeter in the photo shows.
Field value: 90 A
